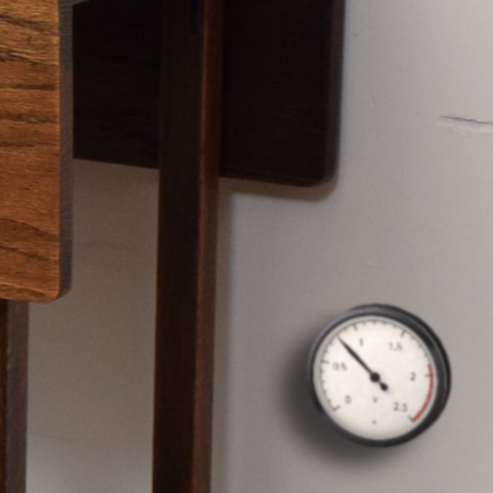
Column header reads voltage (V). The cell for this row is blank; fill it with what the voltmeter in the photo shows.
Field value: 0.8 V
